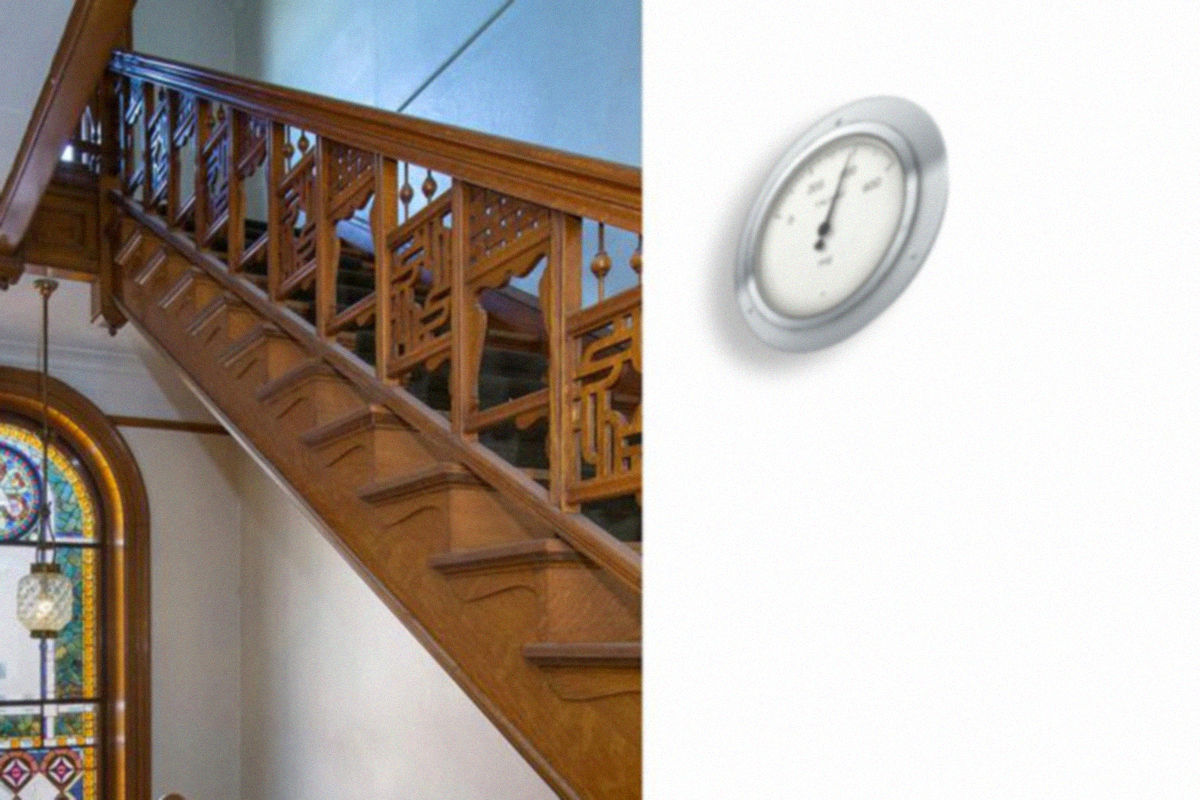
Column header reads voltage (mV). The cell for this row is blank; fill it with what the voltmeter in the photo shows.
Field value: 400 mV
